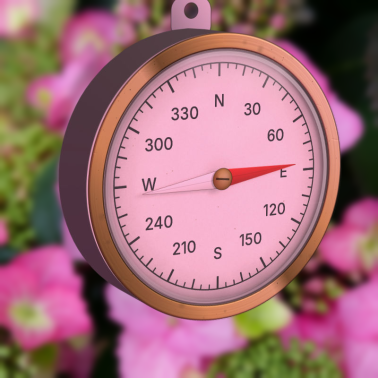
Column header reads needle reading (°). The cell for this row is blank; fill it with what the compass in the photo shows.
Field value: 85 °
